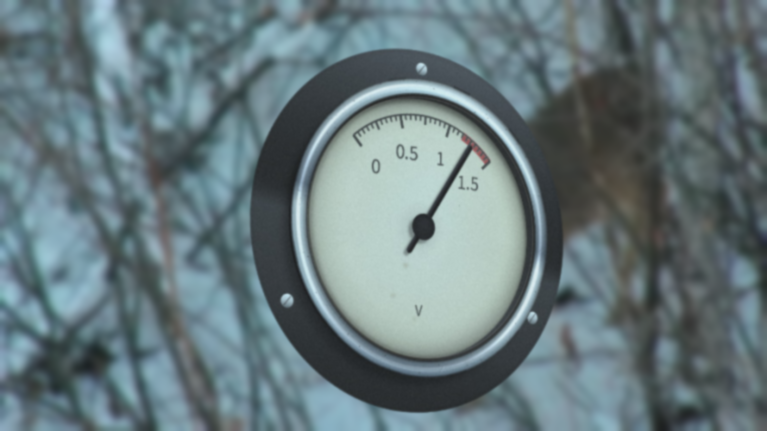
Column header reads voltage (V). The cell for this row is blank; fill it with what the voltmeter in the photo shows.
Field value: 1.25 V
